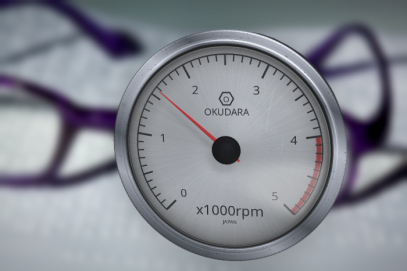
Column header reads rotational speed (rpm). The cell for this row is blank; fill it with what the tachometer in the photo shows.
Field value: 1600 rpm
